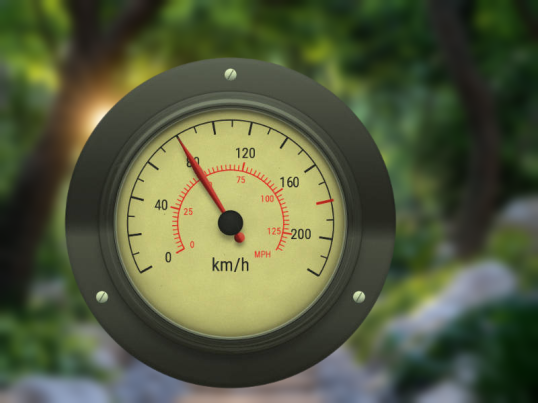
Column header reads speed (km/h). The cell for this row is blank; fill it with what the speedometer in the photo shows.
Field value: 80 km/h
